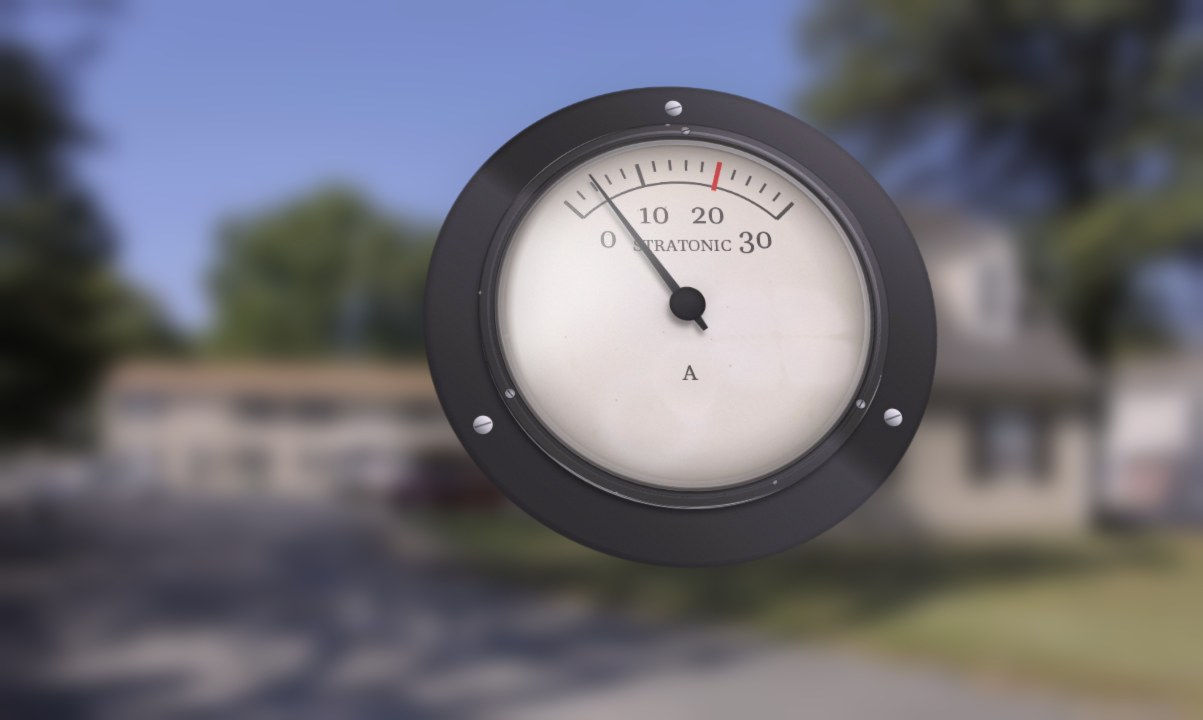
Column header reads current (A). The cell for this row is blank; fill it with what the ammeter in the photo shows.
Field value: 4 A
